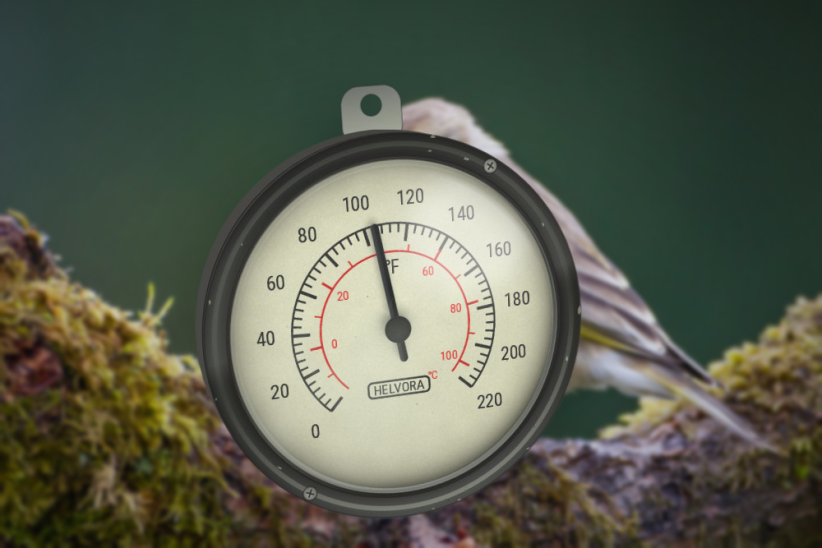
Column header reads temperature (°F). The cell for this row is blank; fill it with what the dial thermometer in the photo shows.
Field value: 104 °F
